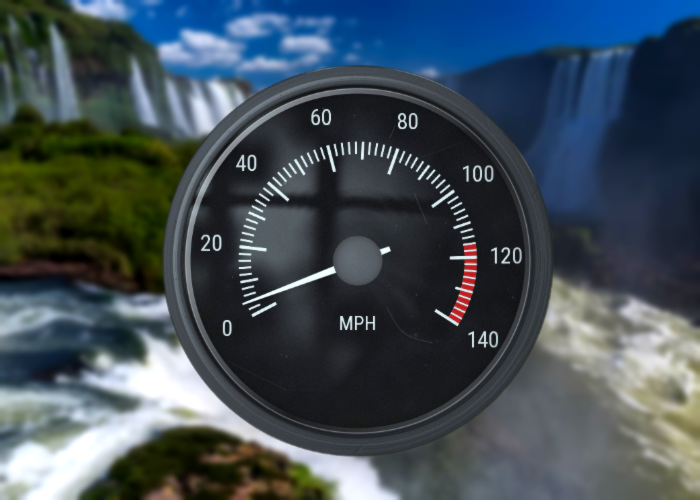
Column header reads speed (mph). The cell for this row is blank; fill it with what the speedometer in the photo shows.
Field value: 4 mph
